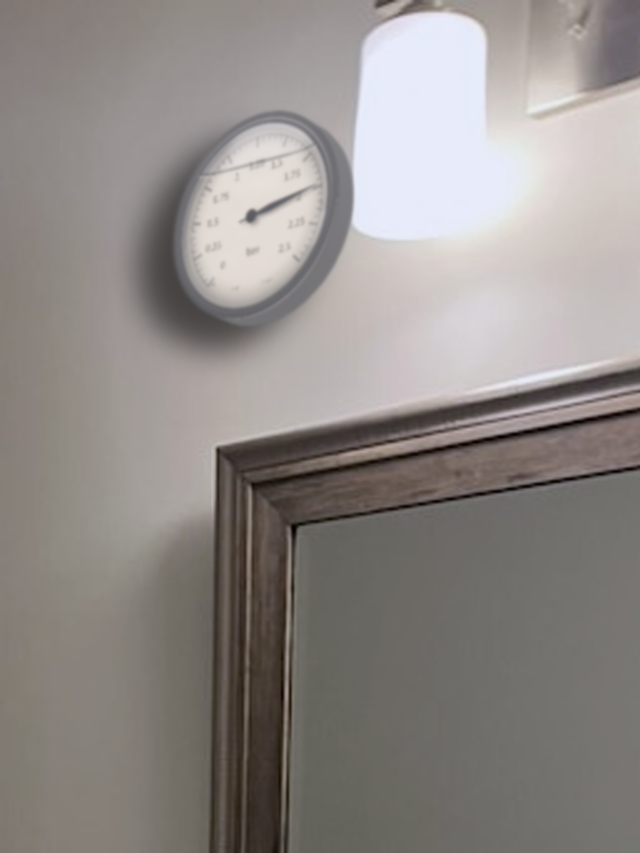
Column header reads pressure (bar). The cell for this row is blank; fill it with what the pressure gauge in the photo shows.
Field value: 2 bar
